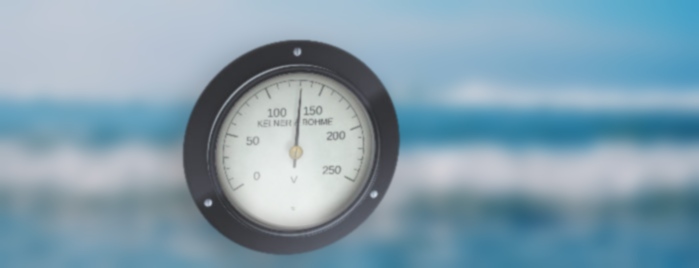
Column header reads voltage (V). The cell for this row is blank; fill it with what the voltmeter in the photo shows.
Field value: 130 V
